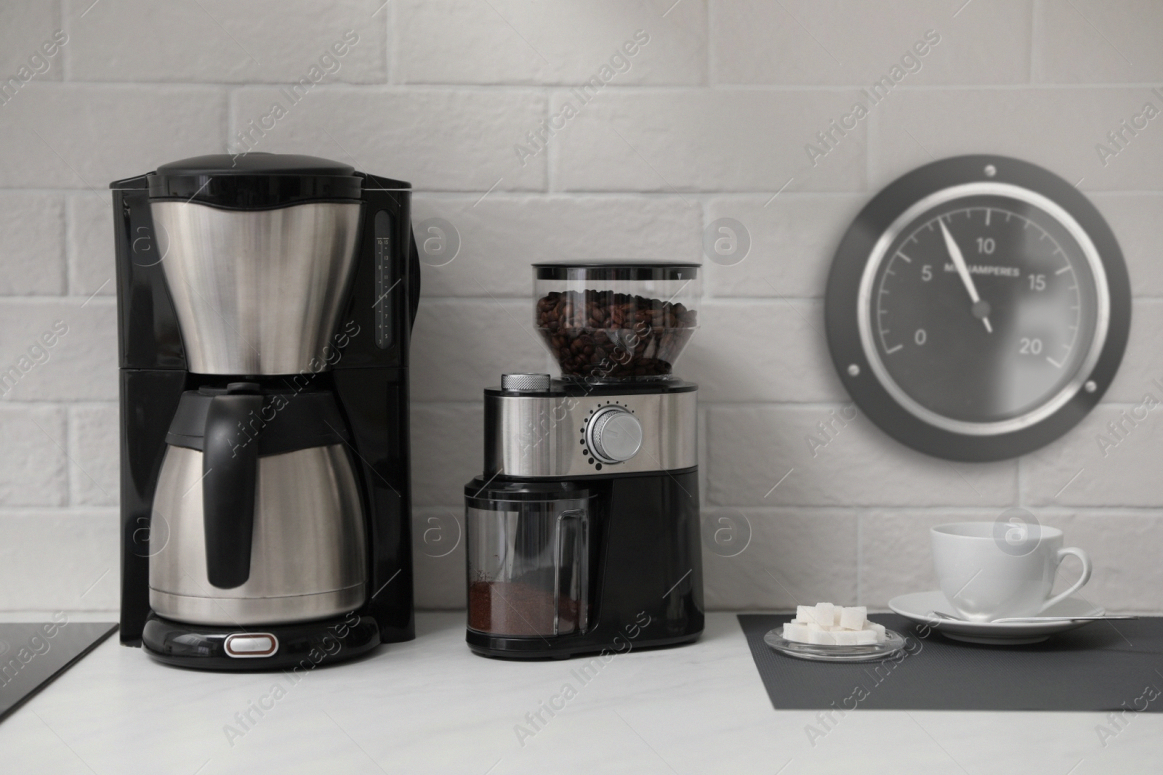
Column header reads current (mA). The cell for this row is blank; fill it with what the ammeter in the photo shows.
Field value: 7.5 mA
